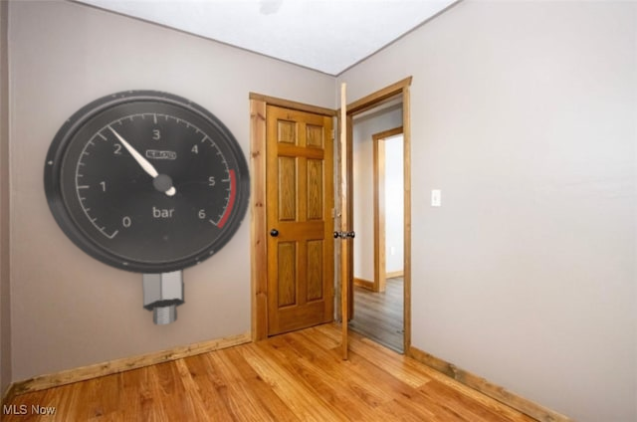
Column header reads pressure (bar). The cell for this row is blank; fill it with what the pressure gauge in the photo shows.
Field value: 2.2 bar
